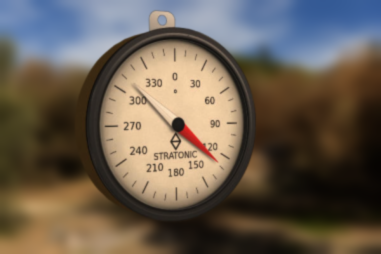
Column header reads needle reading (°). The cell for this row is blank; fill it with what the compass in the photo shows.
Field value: 130 °
